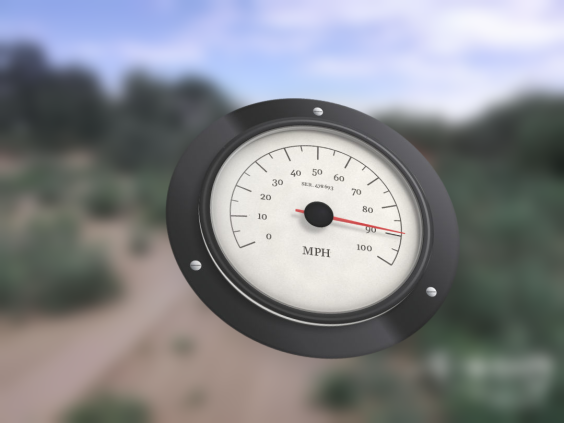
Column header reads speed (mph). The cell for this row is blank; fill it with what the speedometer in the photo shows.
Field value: 90 mph
